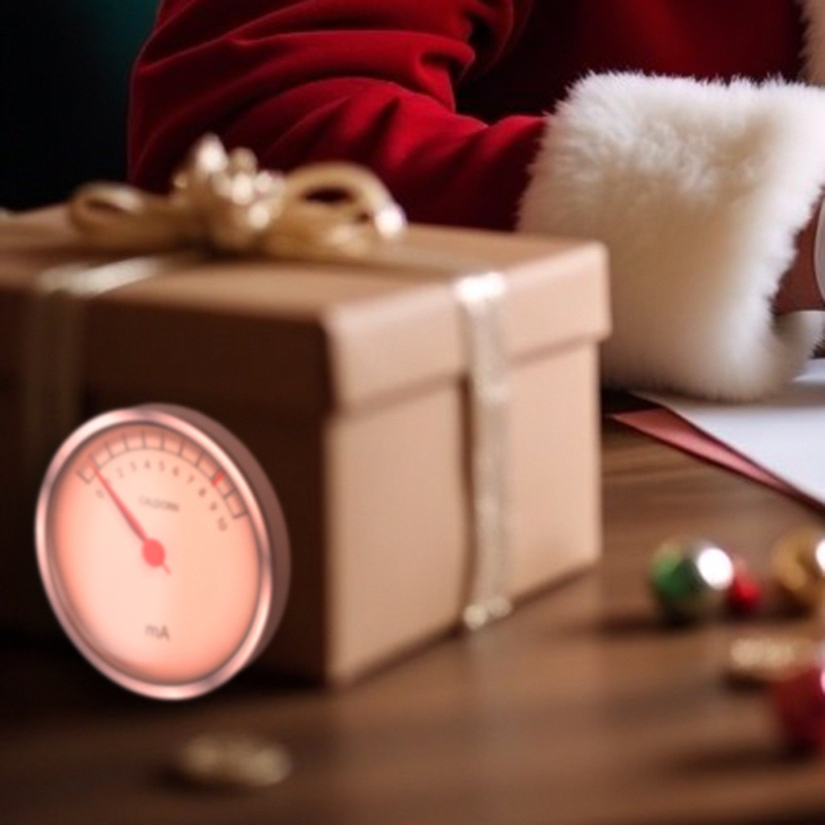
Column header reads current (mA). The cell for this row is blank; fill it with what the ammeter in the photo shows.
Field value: 1 mA
